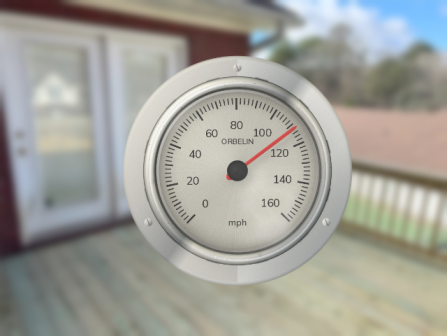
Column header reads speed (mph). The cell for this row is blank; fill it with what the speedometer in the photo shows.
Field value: 112 mph
